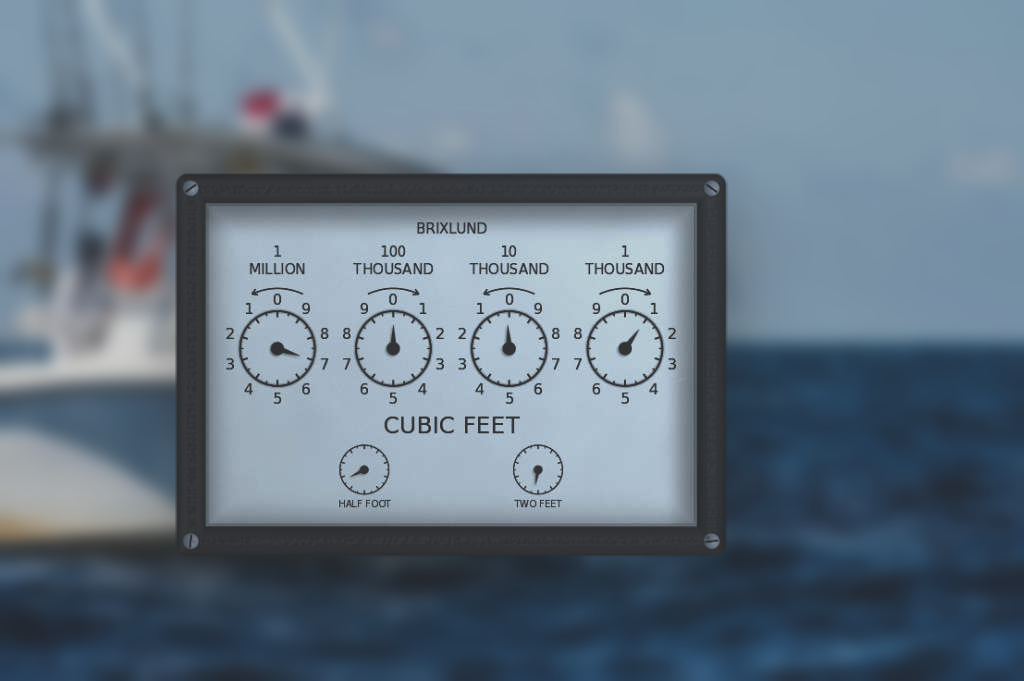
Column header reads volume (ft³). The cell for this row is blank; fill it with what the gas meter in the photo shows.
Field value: 700100 ft³
